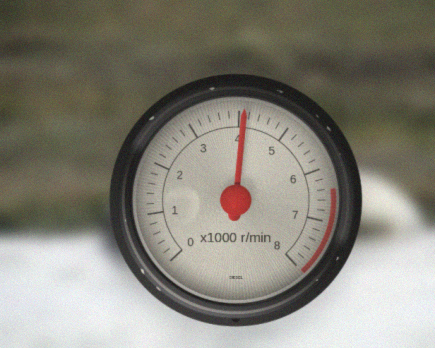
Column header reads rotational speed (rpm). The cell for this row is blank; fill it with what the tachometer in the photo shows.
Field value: 4100 rpm
